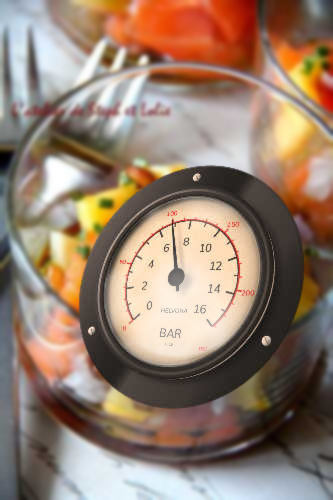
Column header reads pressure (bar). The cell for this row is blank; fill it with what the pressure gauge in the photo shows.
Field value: 7 bar
